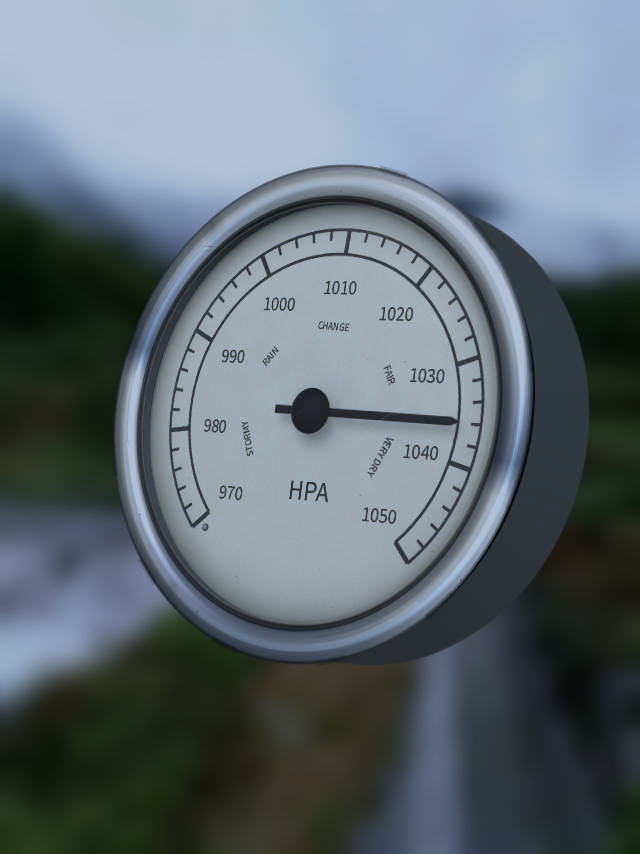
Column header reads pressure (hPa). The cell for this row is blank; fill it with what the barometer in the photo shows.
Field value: 1036 hPa
